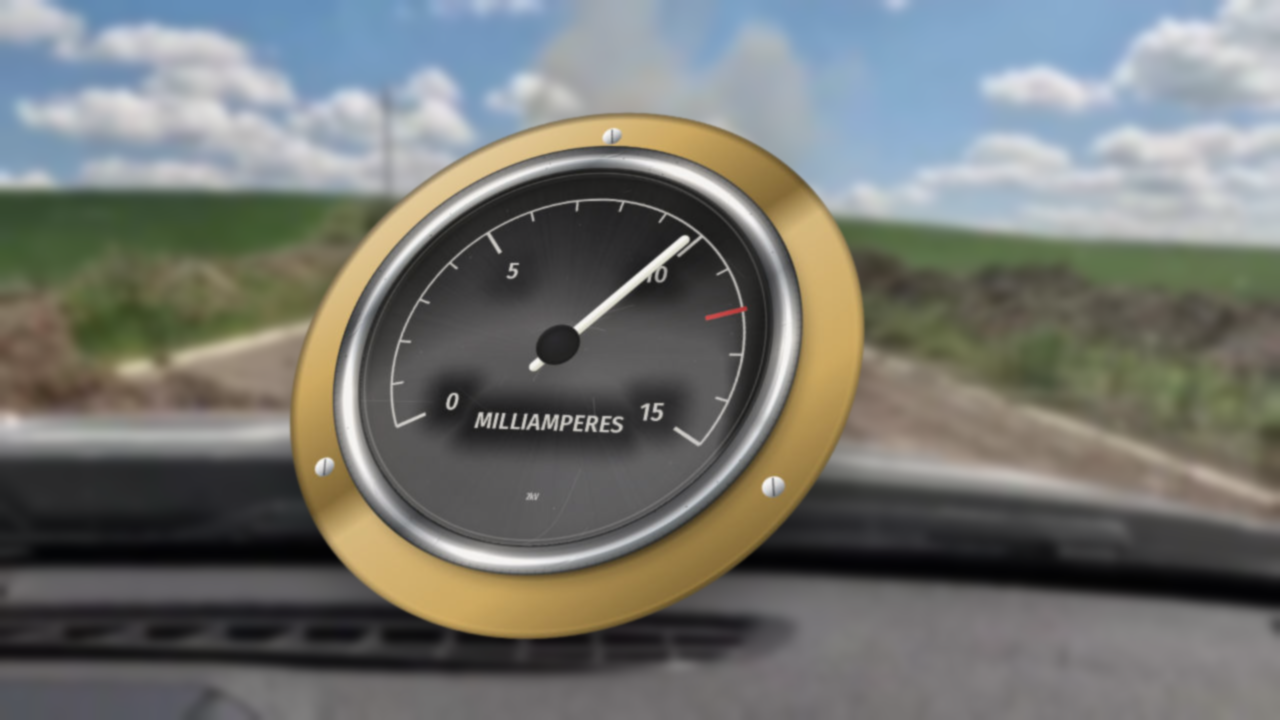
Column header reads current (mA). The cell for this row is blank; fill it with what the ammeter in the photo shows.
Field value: 10 mA
